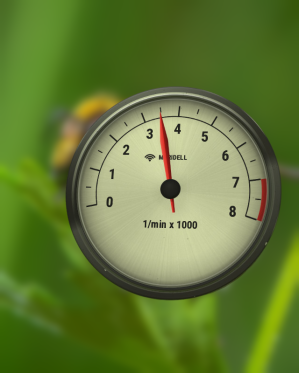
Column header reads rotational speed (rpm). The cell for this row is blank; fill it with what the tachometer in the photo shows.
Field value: 3500 rpm
